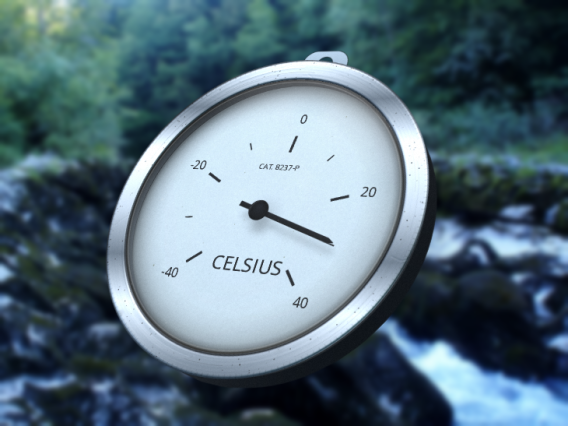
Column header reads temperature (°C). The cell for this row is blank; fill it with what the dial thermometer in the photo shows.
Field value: 30 °C
